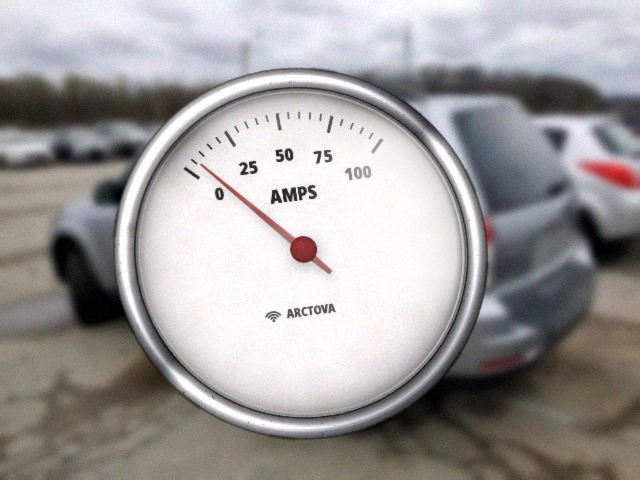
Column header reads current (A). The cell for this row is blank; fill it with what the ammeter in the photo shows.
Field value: 5 A
